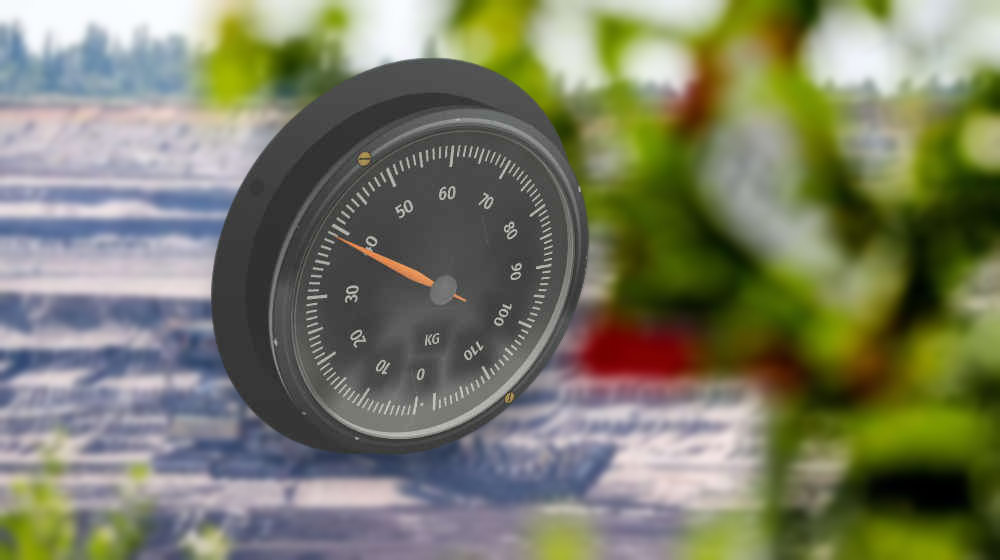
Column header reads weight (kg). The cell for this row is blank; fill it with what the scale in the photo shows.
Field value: 39 kg
